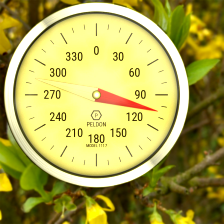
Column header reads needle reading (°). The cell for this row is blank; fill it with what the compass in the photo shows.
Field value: 105 °
